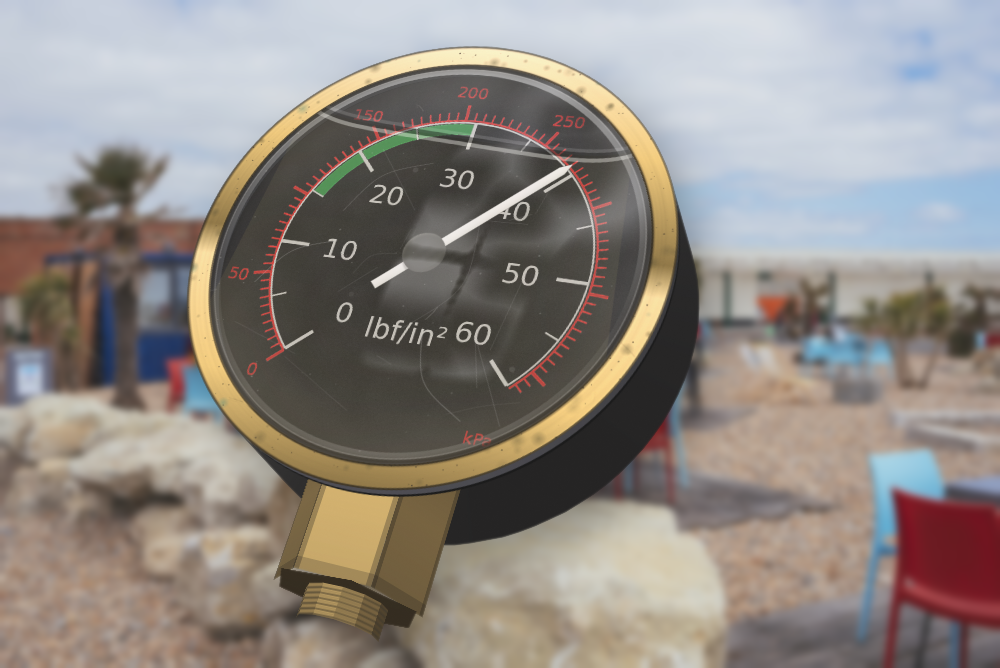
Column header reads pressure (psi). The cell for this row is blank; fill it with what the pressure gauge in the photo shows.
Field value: 40 psi
